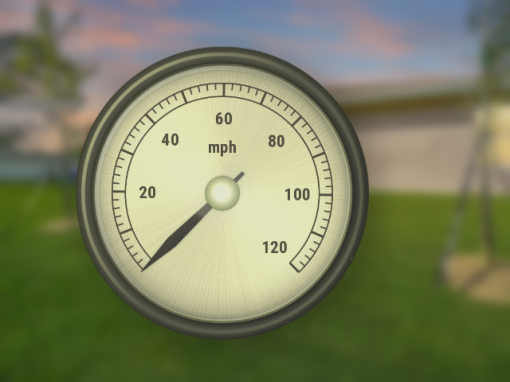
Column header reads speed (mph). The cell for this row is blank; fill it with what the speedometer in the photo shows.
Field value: 0 mph
